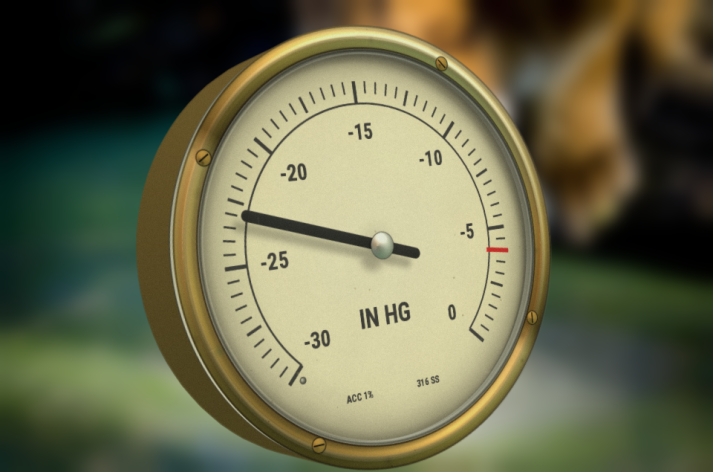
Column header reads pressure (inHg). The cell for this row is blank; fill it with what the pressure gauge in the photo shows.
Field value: -23 inHg
